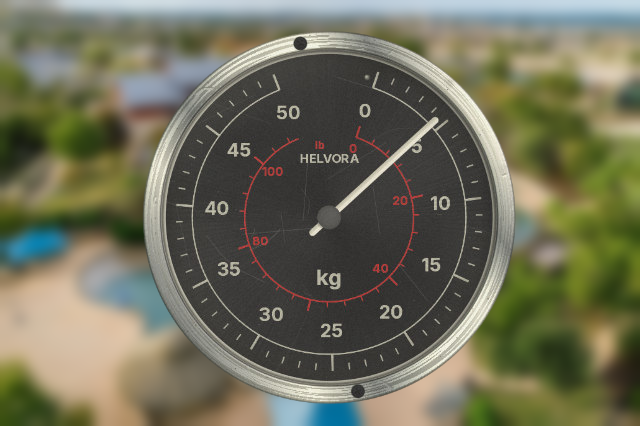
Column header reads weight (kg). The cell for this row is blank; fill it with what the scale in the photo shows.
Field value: 4.5 kg
